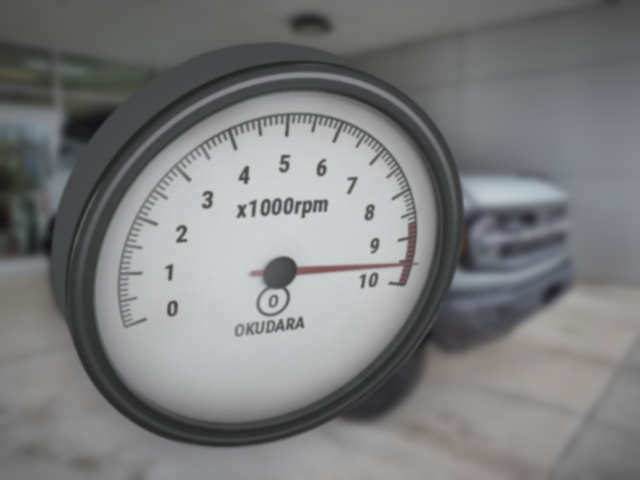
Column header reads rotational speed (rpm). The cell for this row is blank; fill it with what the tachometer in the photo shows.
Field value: 9500 rpm
